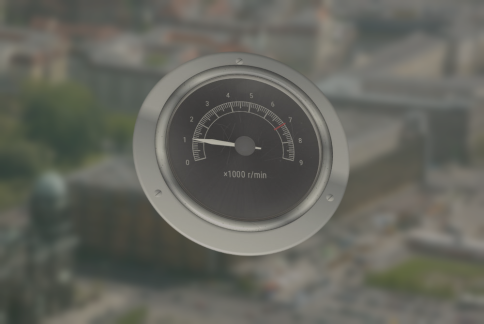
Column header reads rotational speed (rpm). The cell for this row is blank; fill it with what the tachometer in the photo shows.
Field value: 1000 rpm
